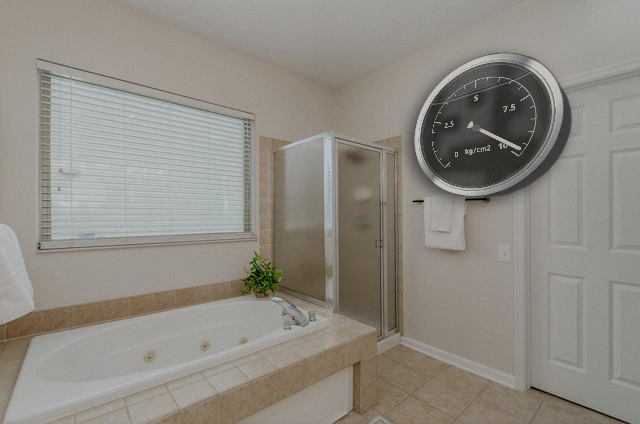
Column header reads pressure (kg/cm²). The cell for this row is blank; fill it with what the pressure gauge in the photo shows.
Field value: 9.75 kg/cm²
